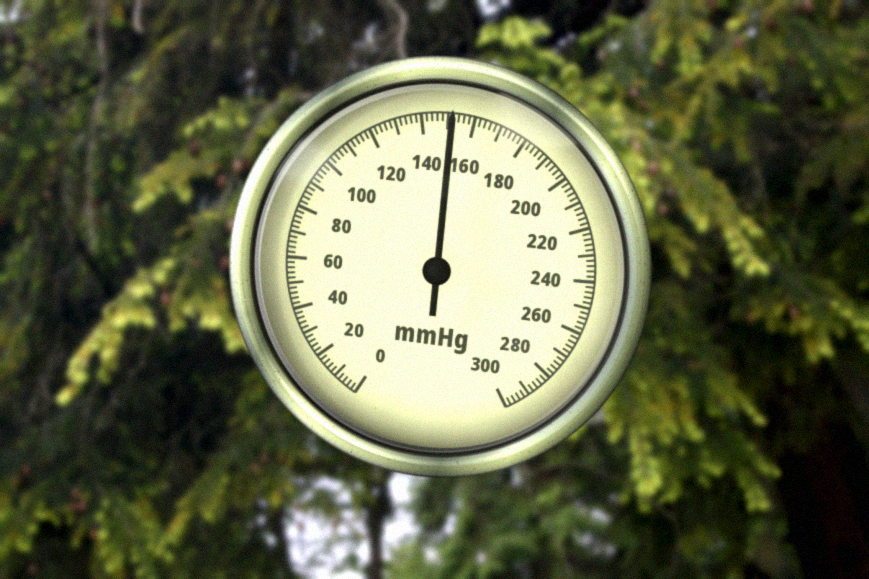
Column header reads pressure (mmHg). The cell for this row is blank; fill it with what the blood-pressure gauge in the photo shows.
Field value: 152 mmHg
